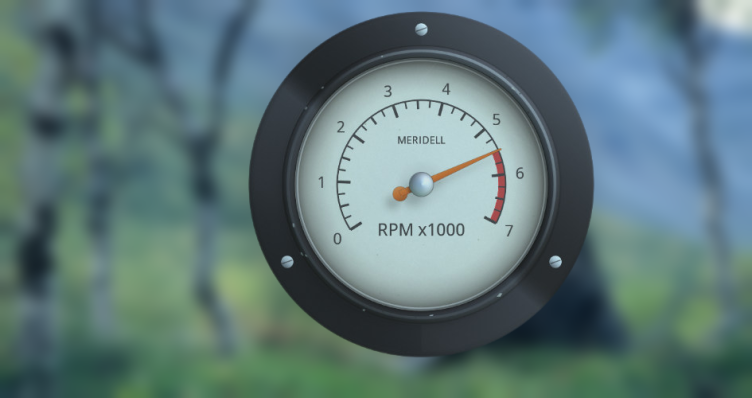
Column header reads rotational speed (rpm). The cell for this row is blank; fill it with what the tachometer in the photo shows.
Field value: 5500 rpm
